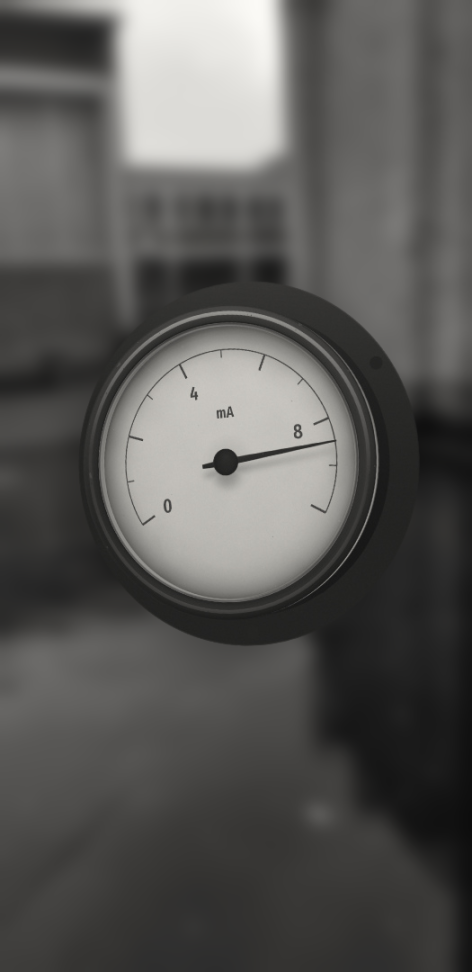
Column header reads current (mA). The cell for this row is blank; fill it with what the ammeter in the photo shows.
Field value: 8.5 mA
